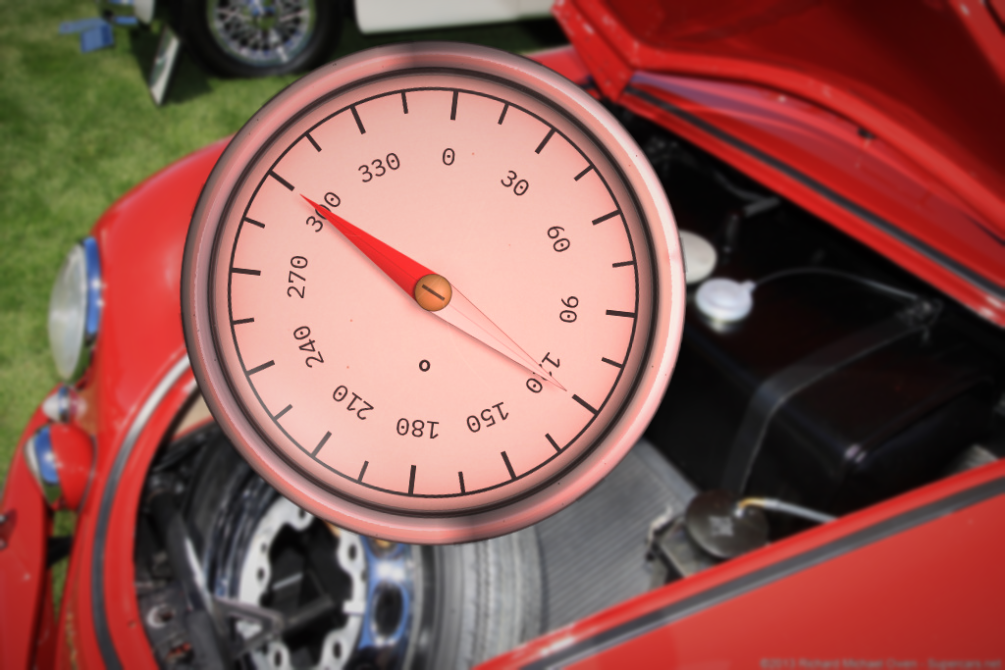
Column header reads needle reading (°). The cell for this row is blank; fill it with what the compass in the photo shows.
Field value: 300 °
